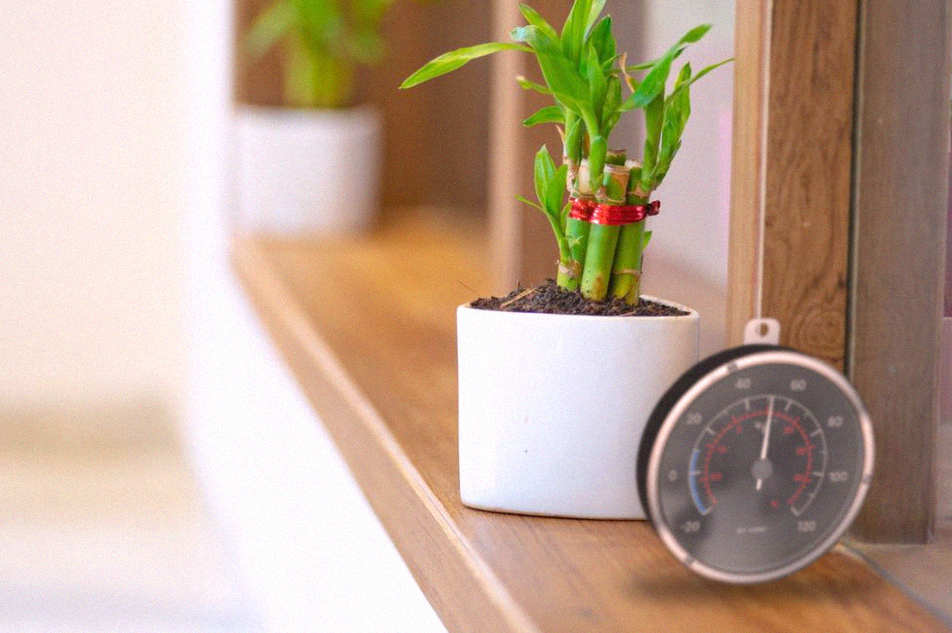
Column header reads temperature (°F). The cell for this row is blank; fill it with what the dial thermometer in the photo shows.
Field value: 50 °F
